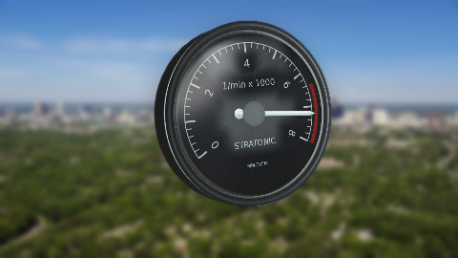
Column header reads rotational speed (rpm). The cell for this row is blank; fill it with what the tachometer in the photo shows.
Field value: 7200 rpm
